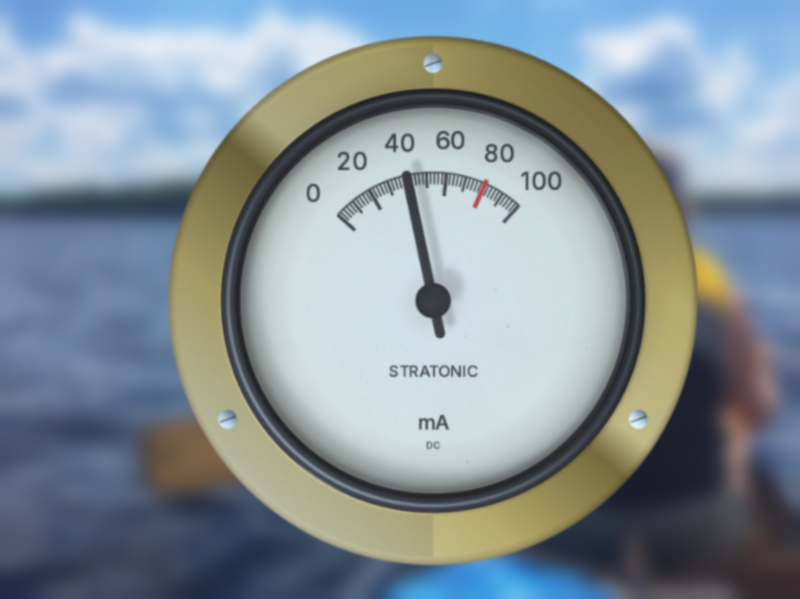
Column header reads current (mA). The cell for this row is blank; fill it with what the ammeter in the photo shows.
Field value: 40 mA
